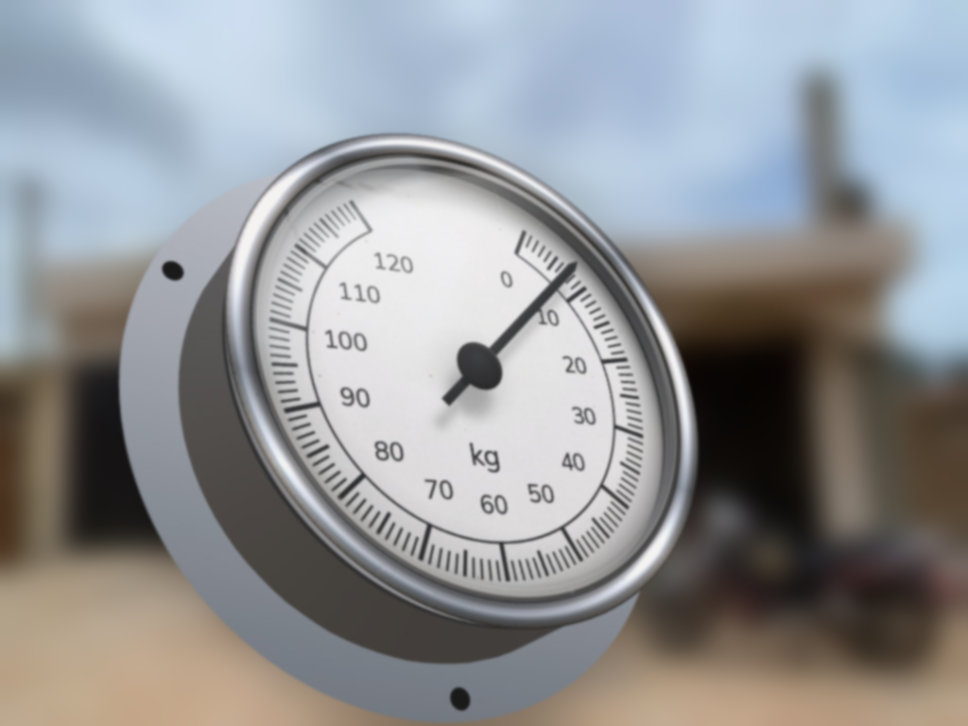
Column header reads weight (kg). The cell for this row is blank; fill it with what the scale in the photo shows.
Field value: 7 kg
